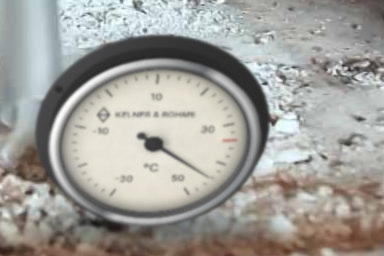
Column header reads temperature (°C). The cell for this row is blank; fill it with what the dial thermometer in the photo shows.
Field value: 44 °C
